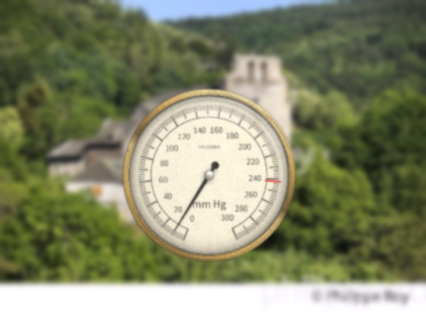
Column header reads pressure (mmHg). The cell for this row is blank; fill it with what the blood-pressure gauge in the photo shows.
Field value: 10 mmHg
